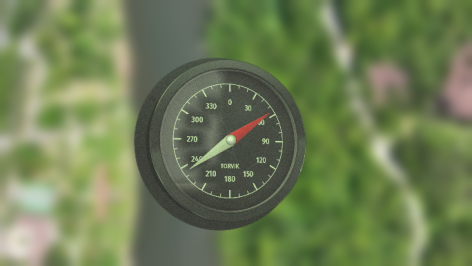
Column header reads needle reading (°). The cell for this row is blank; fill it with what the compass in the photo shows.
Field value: 55 °
